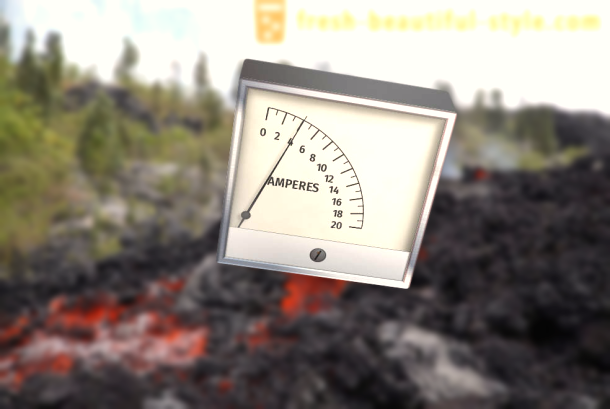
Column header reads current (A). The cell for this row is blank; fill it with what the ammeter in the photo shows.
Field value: 4 A
